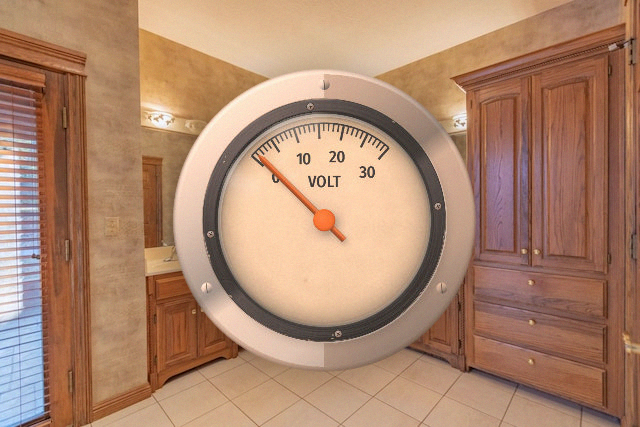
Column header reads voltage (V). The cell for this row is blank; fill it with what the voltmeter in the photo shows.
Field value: 1 V
